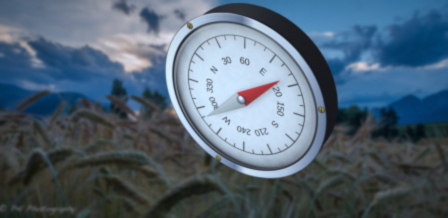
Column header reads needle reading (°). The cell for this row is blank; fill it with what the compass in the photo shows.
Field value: 110 °
